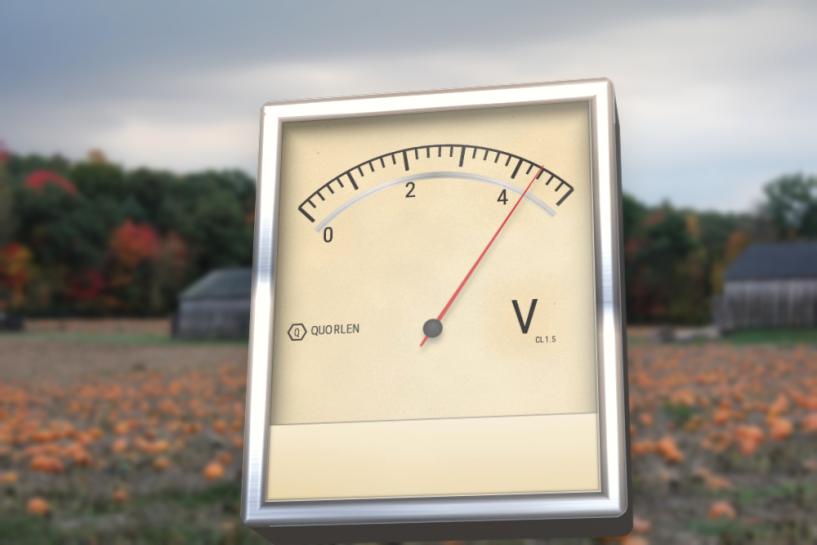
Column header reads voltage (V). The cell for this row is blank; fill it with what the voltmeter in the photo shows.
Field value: 4.4 V
